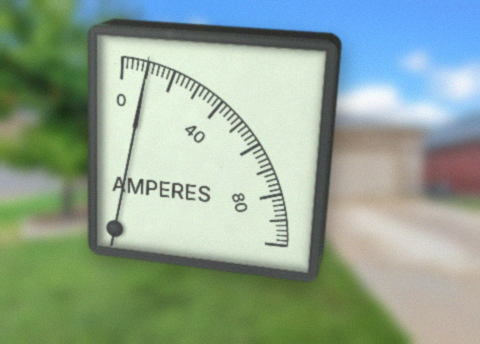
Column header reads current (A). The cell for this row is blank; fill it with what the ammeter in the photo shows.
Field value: 10 A
